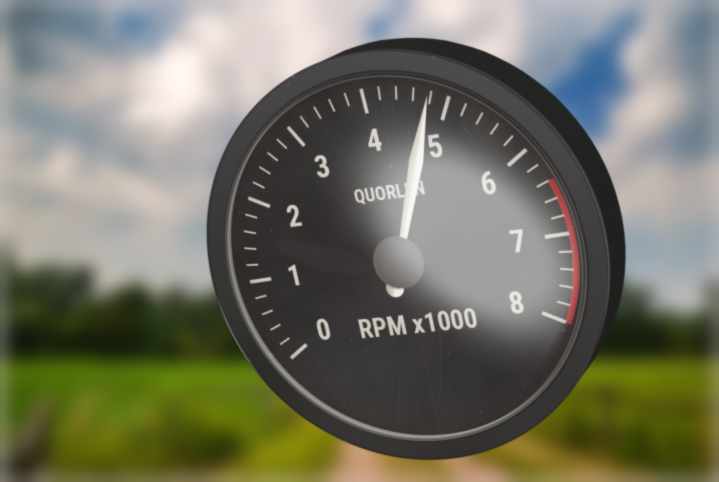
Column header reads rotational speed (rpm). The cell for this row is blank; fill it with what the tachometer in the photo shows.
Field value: 4800 rpm
